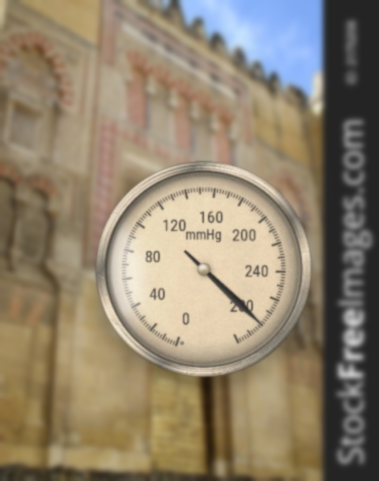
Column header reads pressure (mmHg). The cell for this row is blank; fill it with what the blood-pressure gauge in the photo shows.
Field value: 280 mmHg
